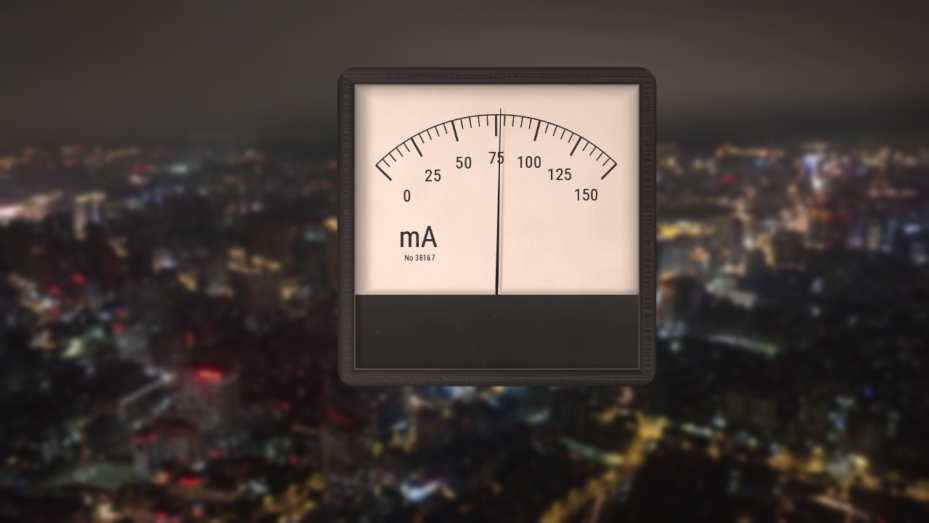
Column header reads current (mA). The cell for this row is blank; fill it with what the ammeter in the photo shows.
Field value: 77.5 mA
